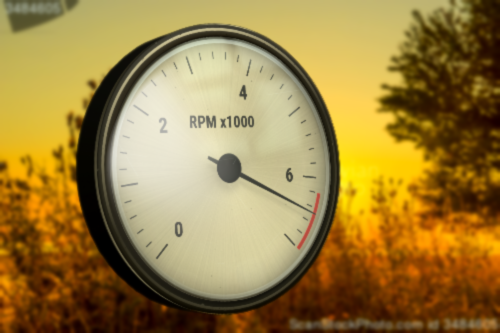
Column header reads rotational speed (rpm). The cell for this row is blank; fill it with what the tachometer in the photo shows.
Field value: 6500 rpm
